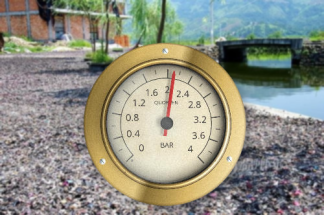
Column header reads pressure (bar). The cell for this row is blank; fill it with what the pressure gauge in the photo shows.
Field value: 2.1 bar
